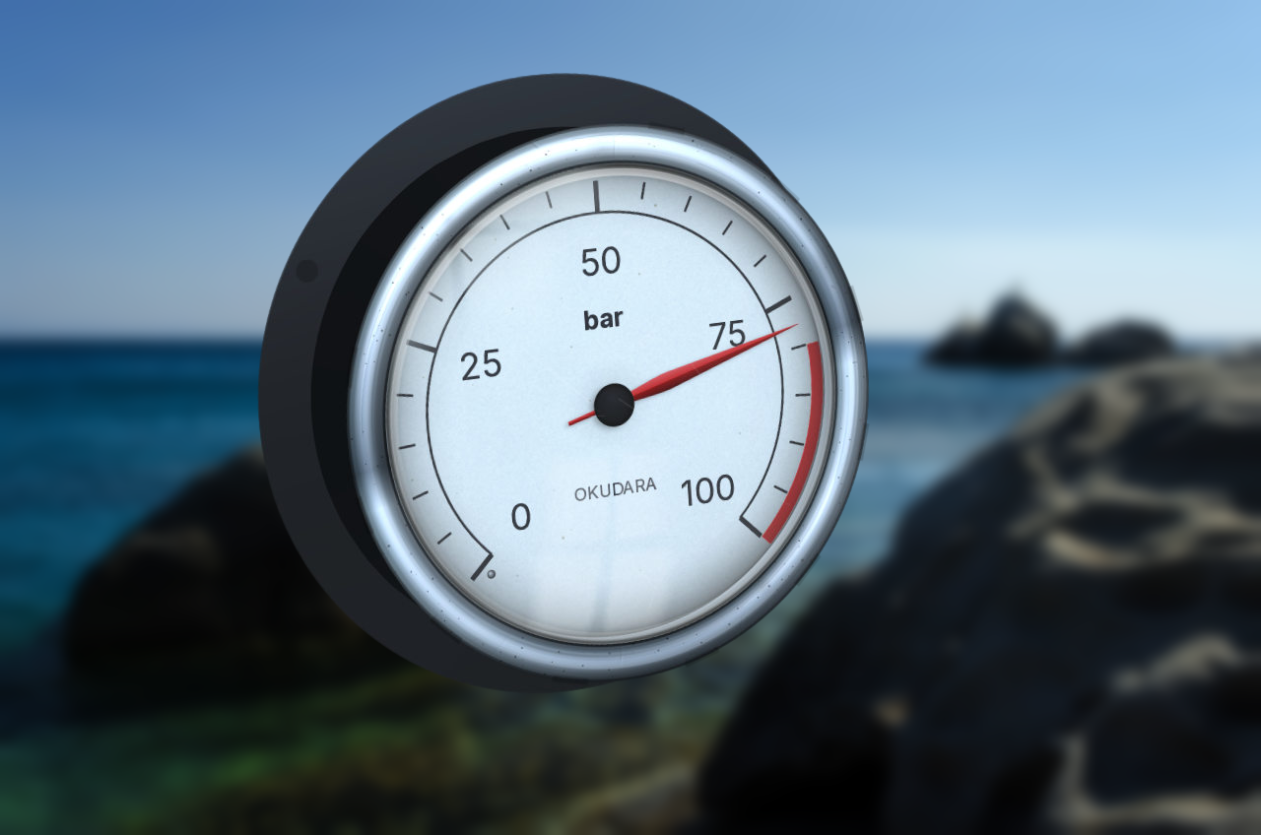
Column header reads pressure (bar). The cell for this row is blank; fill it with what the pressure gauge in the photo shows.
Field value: 77.5 bar
